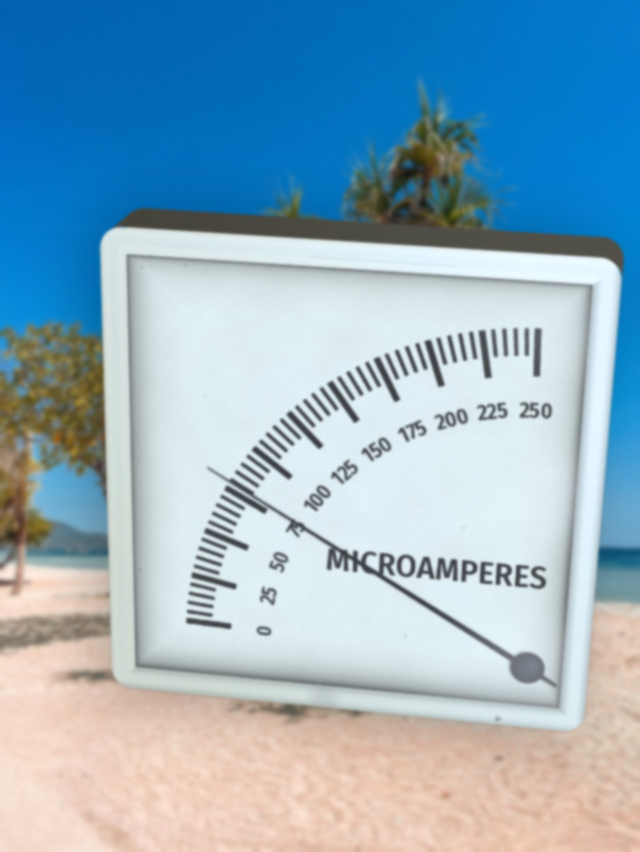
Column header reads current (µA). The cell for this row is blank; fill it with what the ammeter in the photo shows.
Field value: 80 µA
